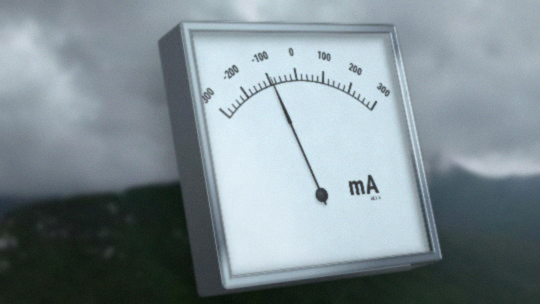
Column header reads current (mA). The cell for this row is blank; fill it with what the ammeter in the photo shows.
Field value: -100 mA
